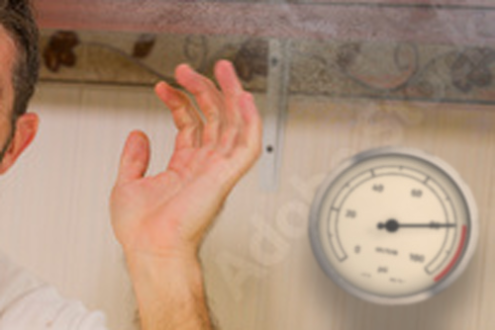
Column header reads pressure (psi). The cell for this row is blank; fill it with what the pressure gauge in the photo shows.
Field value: 80 psi
